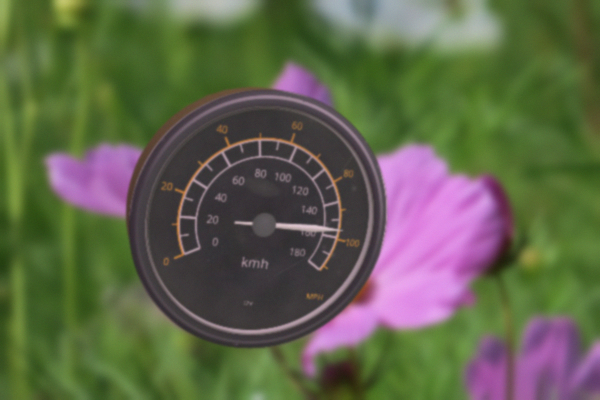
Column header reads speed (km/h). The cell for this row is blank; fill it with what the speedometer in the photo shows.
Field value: 155 km/h
